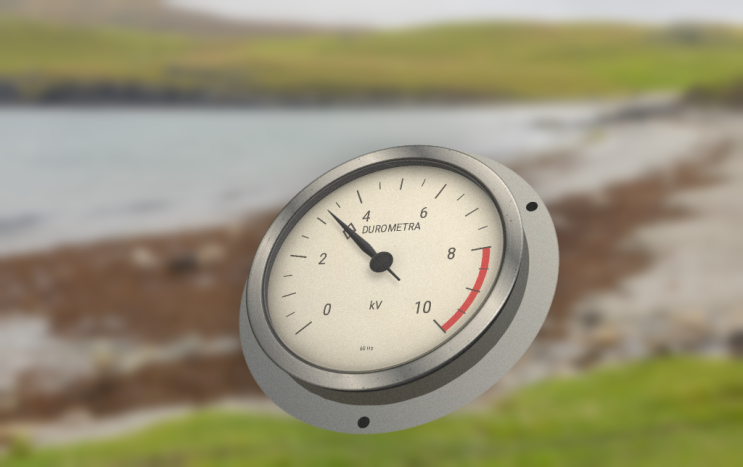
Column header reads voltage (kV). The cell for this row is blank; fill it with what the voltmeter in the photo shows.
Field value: 3.25 kV
